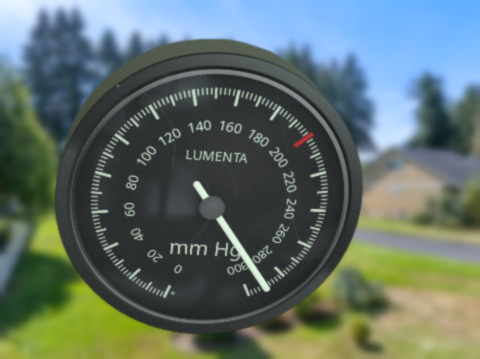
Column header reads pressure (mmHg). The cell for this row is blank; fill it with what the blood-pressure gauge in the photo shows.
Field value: 290 mmHg
